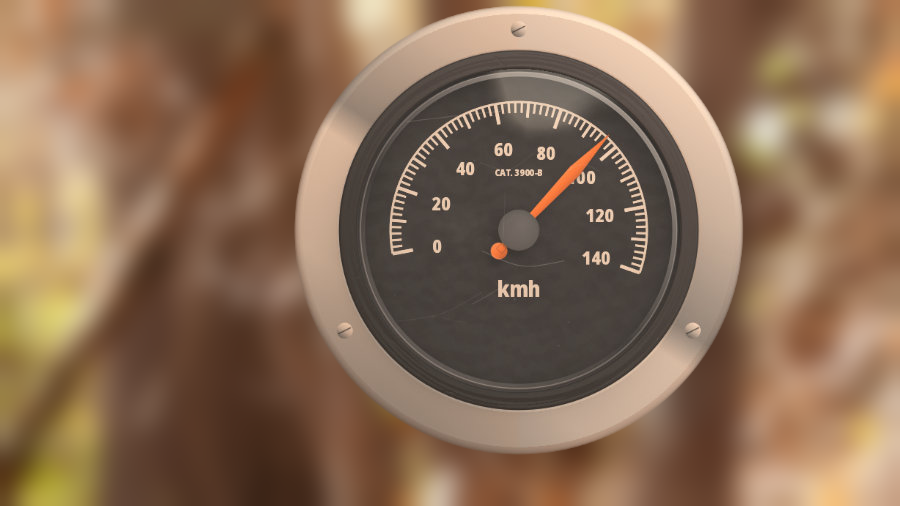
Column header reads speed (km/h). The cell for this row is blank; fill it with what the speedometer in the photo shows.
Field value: 96 km/h
